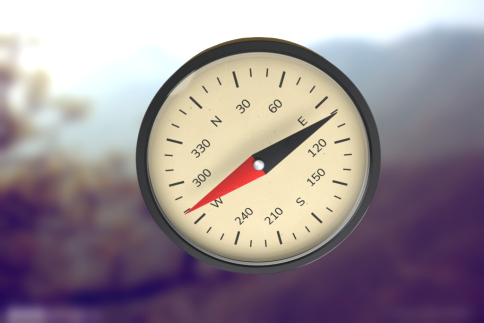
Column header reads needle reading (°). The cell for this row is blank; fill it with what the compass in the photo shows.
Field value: 280 °
